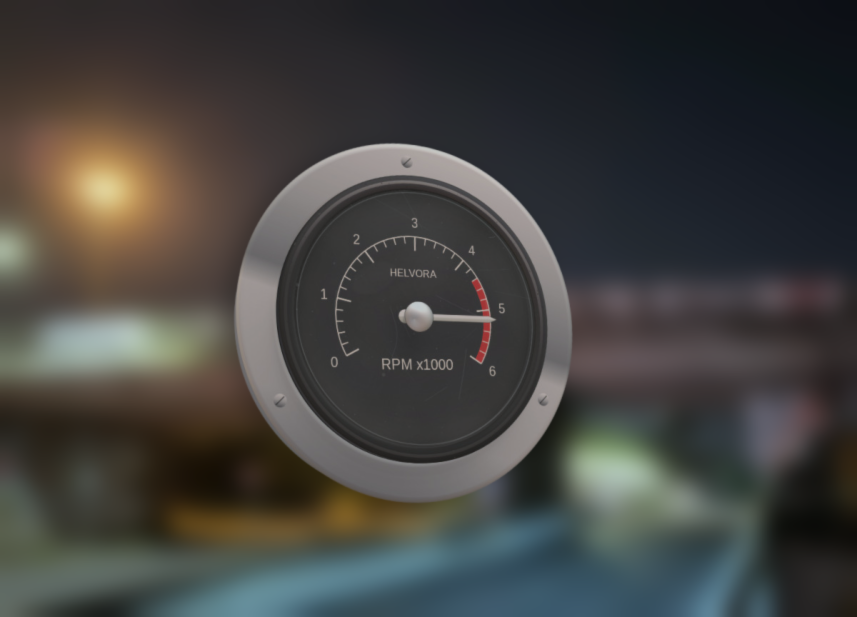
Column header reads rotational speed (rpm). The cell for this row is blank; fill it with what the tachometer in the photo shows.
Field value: 5200 rpm
